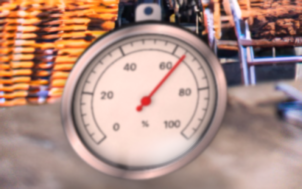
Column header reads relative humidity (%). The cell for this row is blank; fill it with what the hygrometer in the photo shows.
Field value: 64 %
